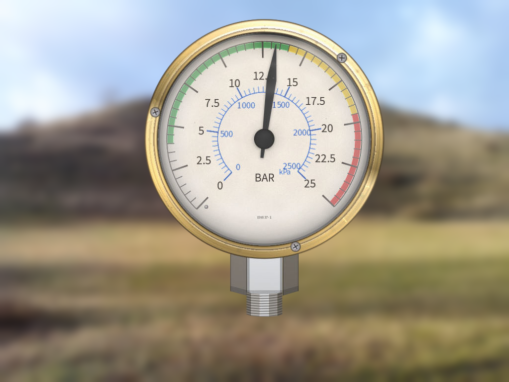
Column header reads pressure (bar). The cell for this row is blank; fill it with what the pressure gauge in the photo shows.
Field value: 13.25 bar
